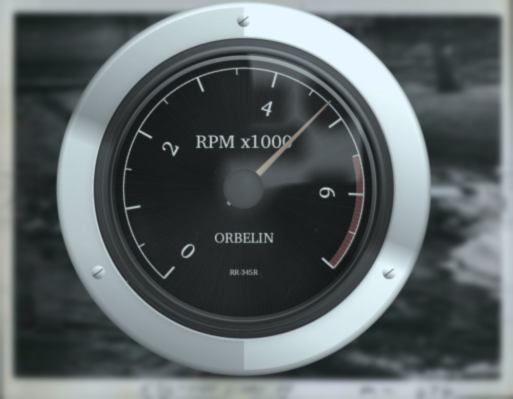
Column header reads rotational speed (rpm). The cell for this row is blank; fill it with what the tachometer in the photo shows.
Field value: 4750 rpm
